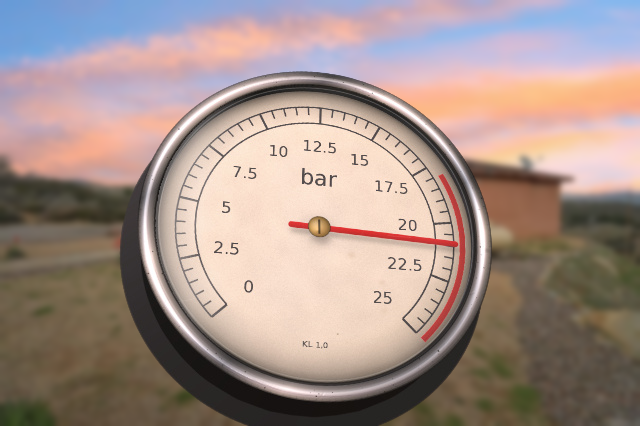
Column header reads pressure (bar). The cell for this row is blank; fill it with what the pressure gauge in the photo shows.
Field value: 21 bar
